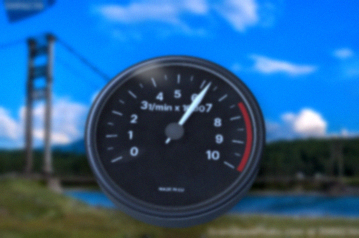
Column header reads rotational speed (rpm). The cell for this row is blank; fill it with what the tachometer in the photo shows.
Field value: 6250 rpm
